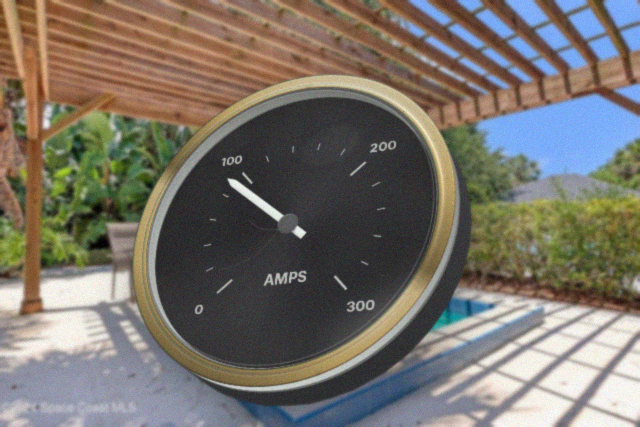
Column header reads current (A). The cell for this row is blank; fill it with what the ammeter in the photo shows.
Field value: 90 A
